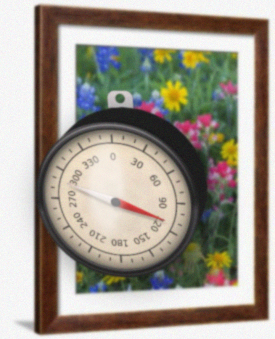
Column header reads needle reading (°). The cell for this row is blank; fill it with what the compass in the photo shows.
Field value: 110 °
